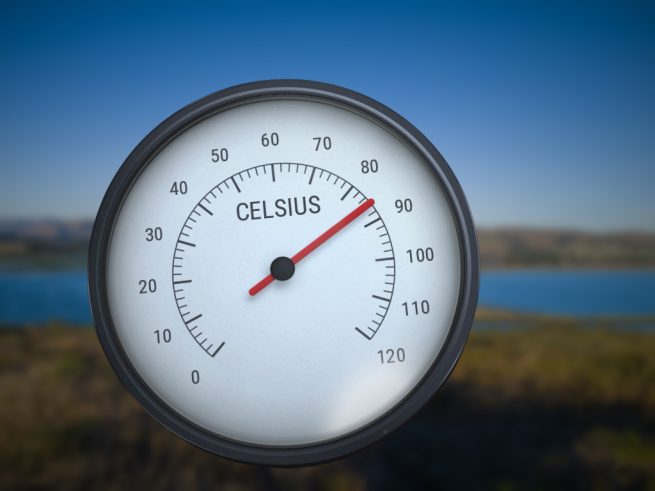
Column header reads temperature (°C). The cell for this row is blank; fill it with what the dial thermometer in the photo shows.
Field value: 86 °C
